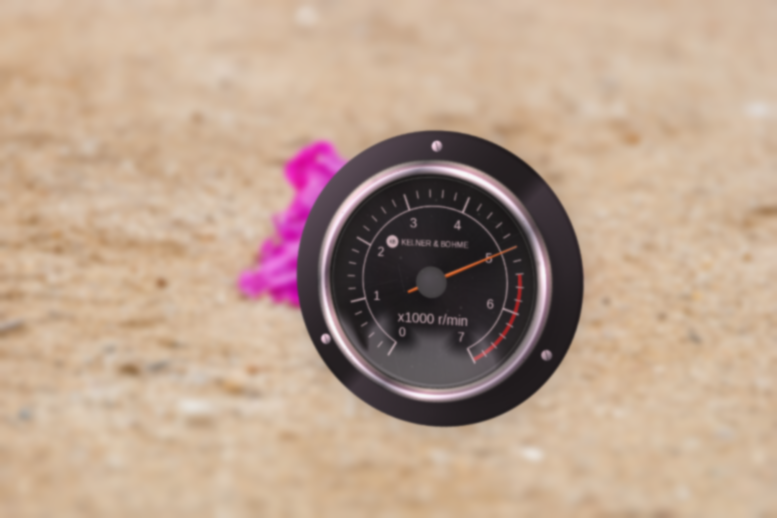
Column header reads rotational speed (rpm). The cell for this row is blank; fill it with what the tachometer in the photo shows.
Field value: 5000 rpm
